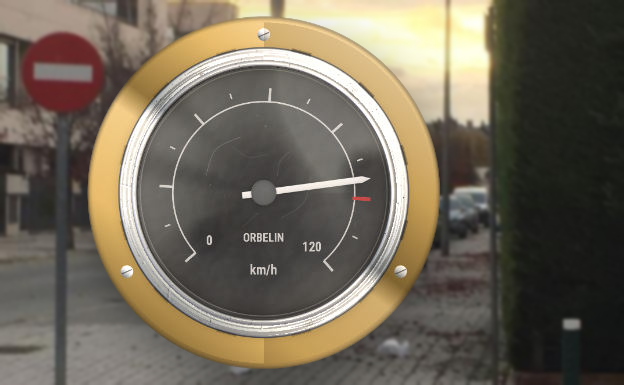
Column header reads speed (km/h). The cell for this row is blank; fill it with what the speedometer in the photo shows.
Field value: 95 km/h
